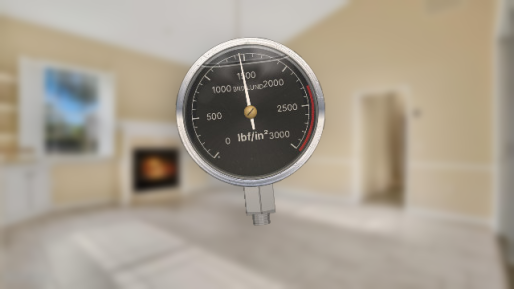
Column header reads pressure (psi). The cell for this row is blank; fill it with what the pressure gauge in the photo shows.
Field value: 1450 psi
